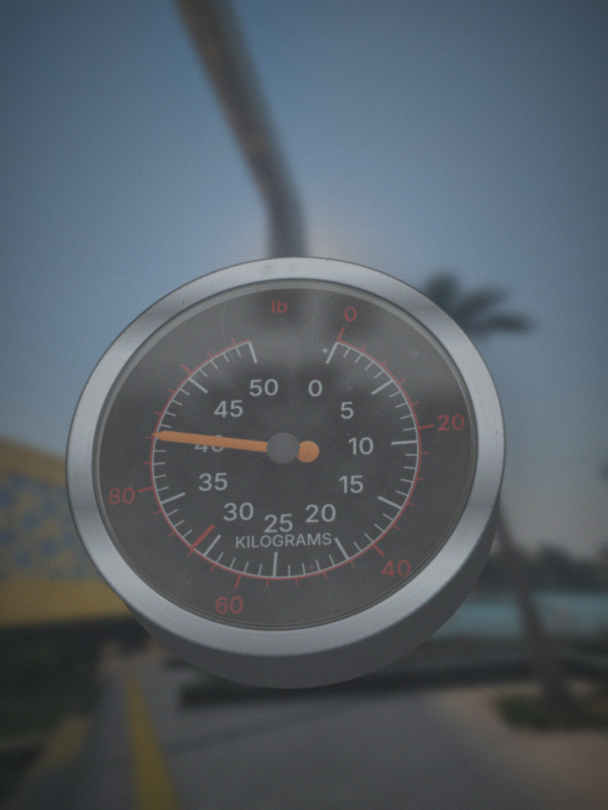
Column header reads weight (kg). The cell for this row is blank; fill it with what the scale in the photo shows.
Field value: 40 kg
